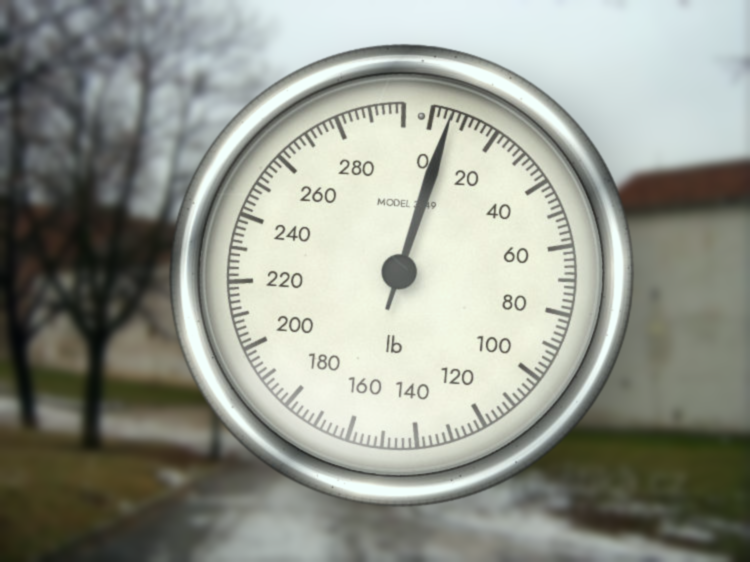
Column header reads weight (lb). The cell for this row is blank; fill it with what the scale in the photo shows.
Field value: 6 lb
